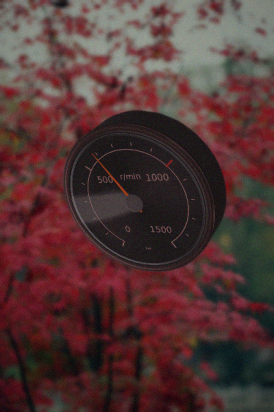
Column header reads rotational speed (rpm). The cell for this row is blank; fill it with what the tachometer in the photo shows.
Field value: 600 rpm
